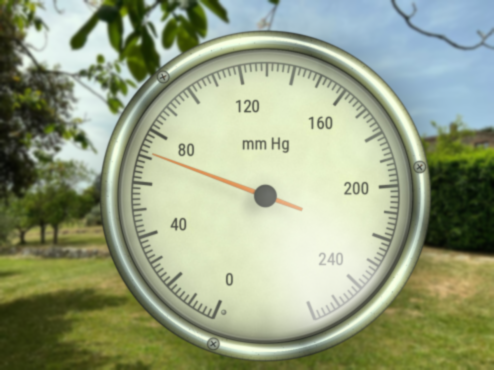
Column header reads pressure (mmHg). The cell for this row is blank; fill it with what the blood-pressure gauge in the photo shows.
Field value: 72 mmHg
